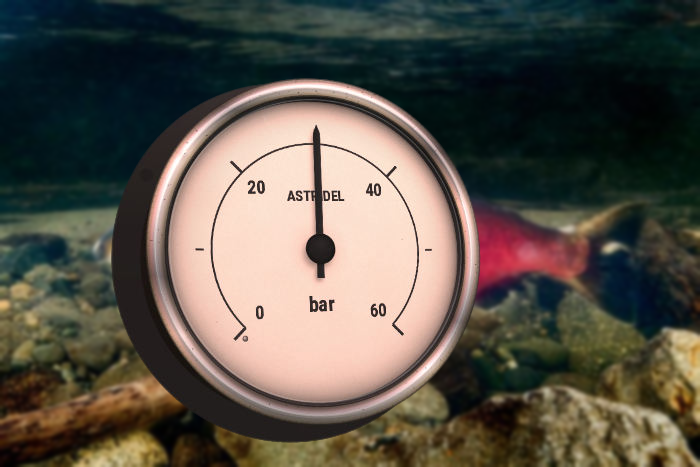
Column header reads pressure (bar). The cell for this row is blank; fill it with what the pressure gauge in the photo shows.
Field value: 30 bar
